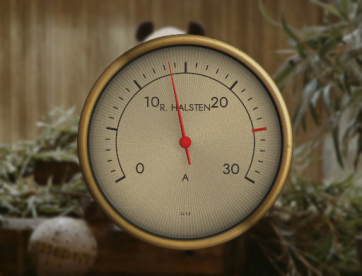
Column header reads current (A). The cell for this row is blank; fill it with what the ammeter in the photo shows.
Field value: 13.5 A
